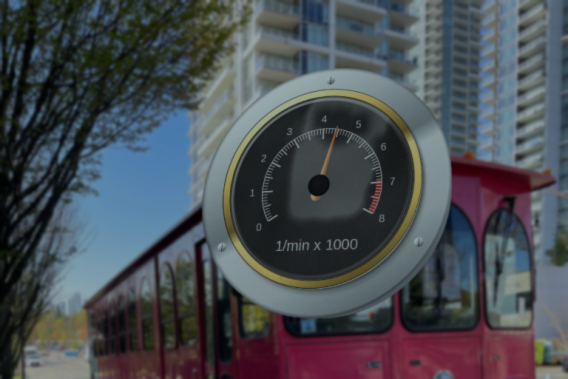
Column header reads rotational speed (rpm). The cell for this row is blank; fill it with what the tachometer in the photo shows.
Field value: 4500 rpm
